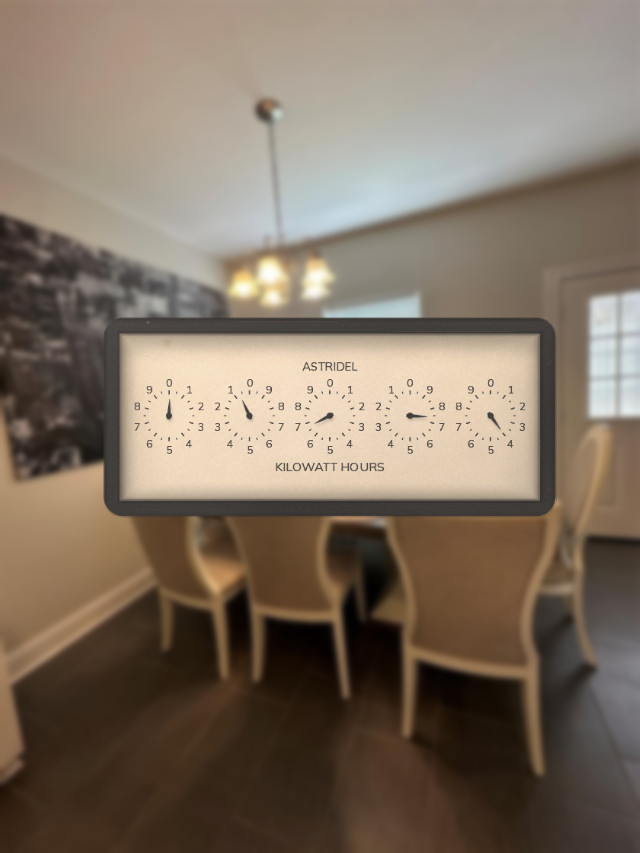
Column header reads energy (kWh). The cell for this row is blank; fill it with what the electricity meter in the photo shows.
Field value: 674 kWh
